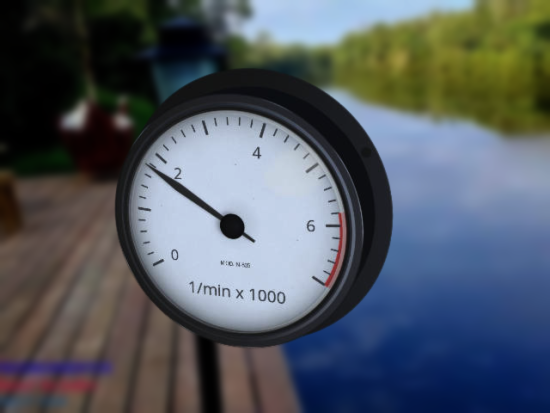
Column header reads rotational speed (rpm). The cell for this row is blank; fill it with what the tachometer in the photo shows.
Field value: 1800 rpm
